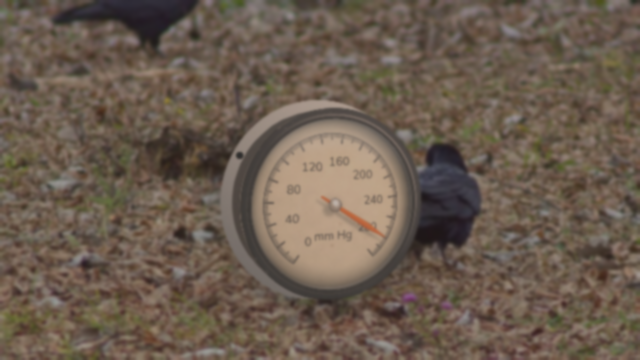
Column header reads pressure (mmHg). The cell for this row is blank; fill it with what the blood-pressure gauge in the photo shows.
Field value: 280 mmHg
